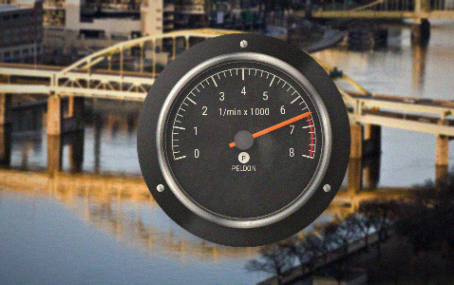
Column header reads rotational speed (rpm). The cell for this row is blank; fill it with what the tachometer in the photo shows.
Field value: 6600 rpm
